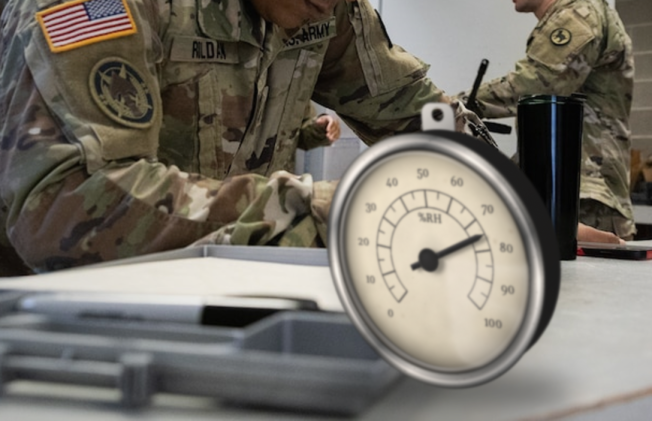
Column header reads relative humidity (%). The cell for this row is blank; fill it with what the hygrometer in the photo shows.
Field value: 75 %
